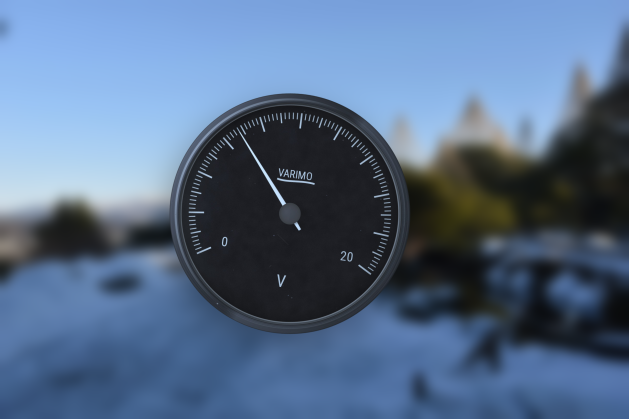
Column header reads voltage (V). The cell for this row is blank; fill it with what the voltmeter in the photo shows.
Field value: 6.8 V
